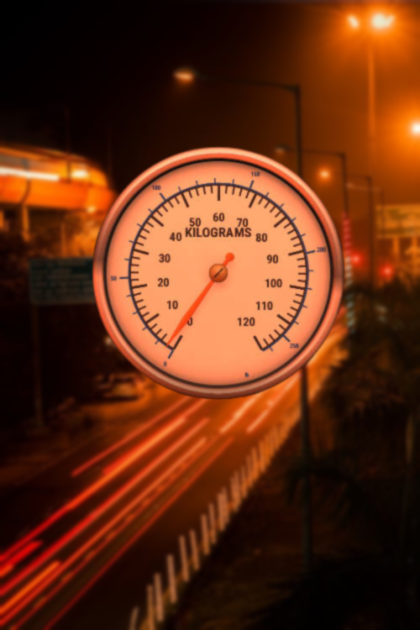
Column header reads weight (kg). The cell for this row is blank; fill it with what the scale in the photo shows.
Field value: 2 kg
